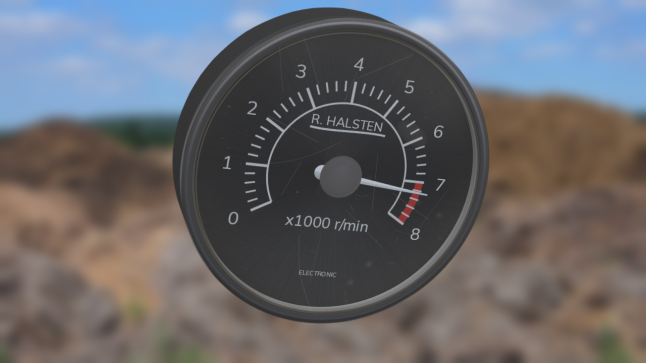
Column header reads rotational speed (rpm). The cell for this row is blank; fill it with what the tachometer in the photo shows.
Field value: 7200 rpm
